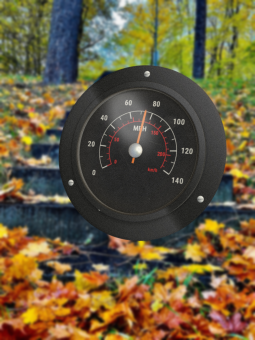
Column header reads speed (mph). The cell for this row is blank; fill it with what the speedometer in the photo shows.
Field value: 75 mph
